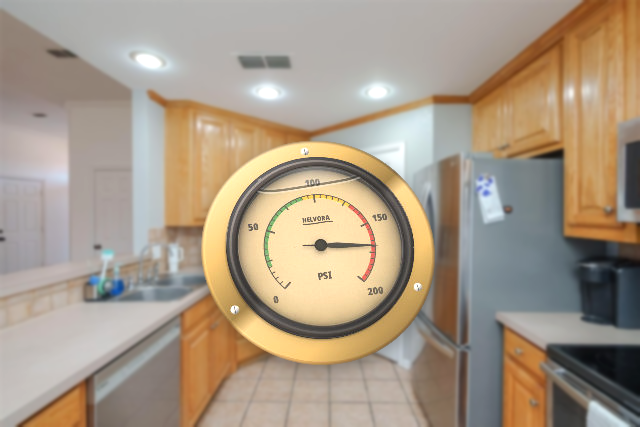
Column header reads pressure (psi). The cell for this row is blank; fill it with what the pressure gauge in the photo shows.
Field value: 170 psi
